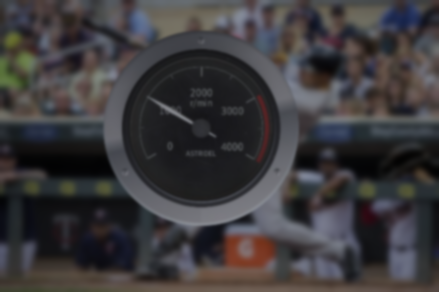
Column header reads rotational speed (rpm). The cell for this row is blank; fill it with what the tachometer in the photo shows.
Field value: 1000 rpm
